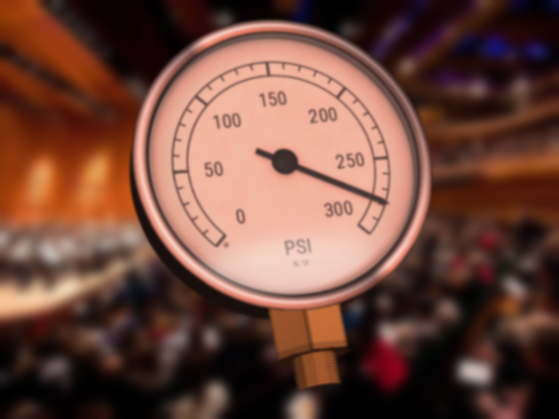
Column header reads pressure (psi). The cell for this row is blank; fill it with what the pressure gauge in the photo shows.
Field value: 280 psi
